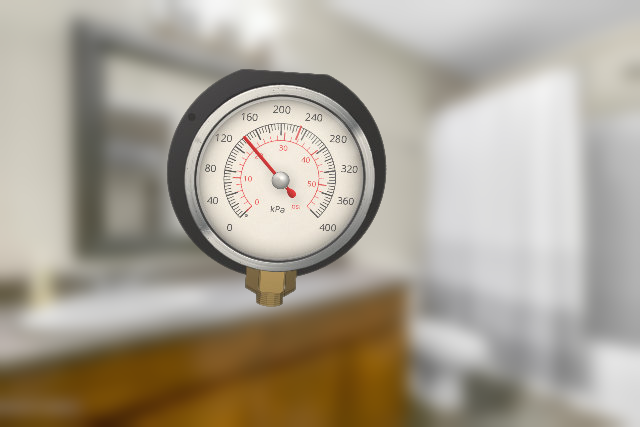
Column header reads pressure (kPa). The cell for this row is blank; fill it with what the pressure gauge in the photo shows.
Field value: 140 kPa
